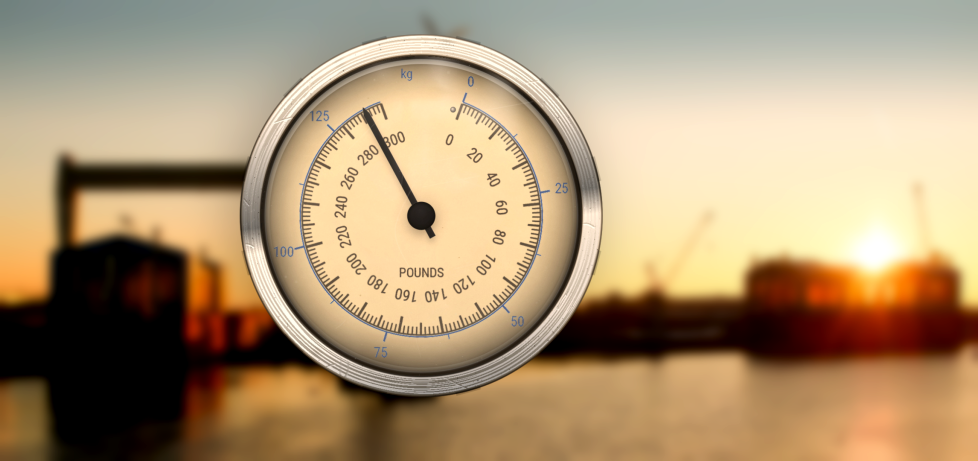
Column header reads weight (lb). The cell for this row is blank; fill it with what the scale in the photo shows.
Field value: 292 lb
